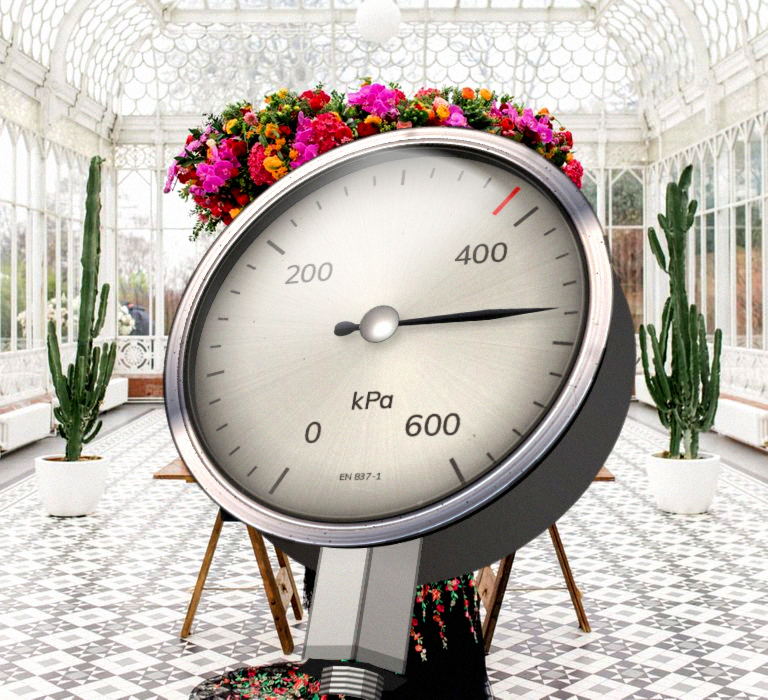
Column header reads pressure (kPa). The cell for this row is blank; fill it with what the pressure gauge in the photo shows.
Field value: 480 kPa
